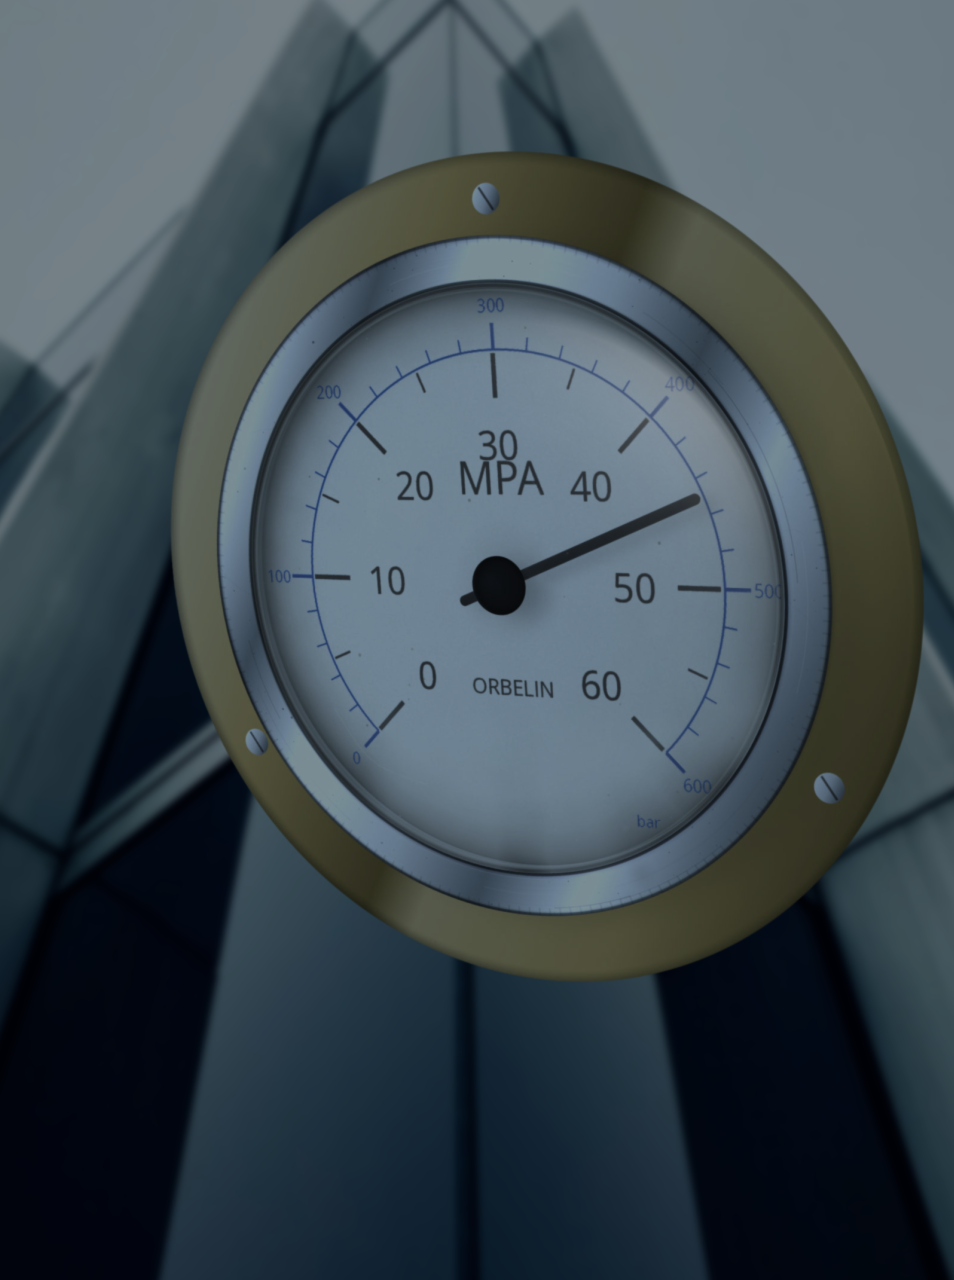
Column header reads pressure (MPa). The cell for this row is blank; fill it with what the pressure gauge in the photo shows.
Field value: 45 MPa
